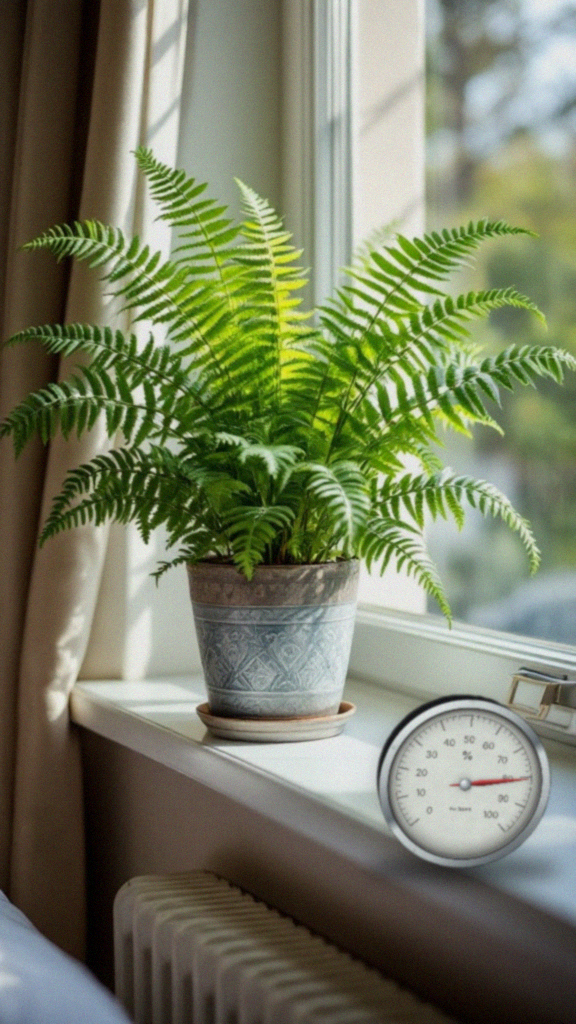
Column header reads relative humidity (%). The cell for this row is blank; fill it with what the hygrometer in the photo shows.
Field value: 80 %
